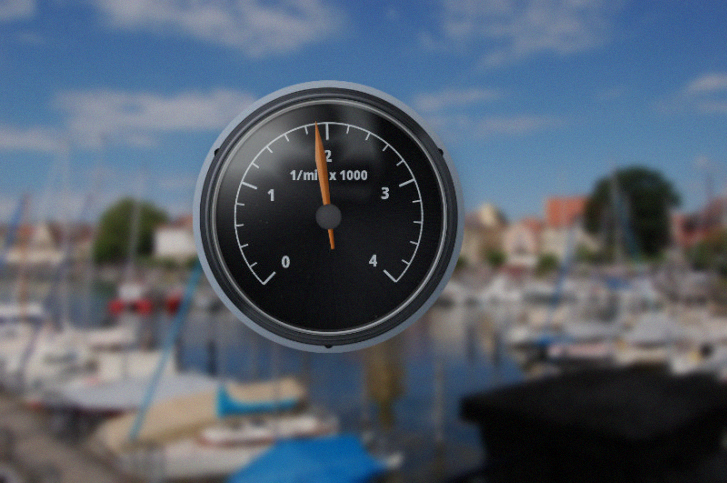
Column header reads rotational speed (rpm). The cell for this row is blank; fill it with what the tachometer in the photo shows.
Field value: 1900 rpm
